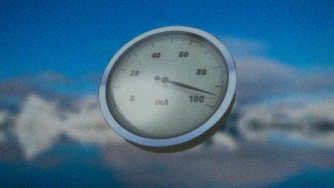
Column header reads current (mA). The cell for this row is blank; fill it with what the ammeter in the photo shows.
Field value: 95 mA
